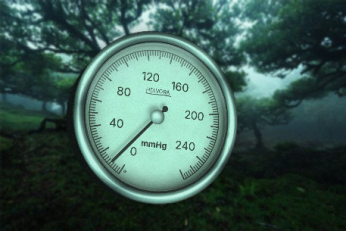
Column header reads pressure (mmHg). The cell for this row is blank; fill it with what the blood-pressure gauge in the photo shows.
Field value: 10 mmHg
